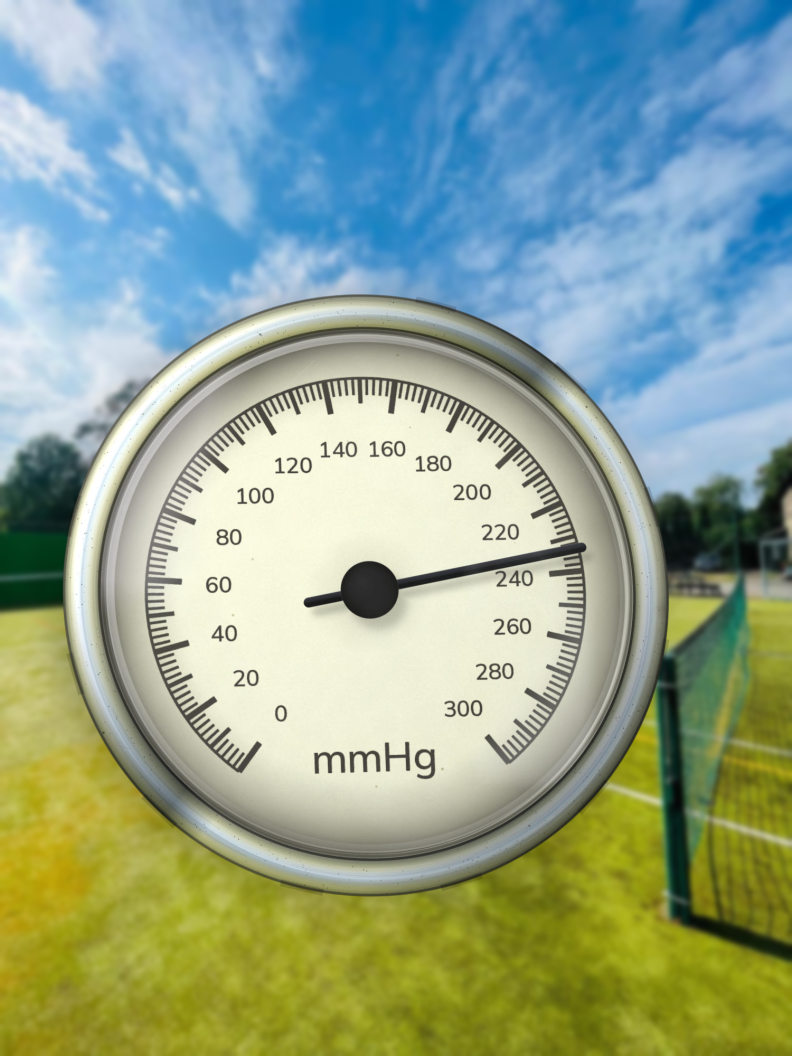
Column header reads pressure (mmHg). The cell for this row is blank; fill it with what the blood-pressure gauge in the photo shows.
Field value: 234 mmHg
